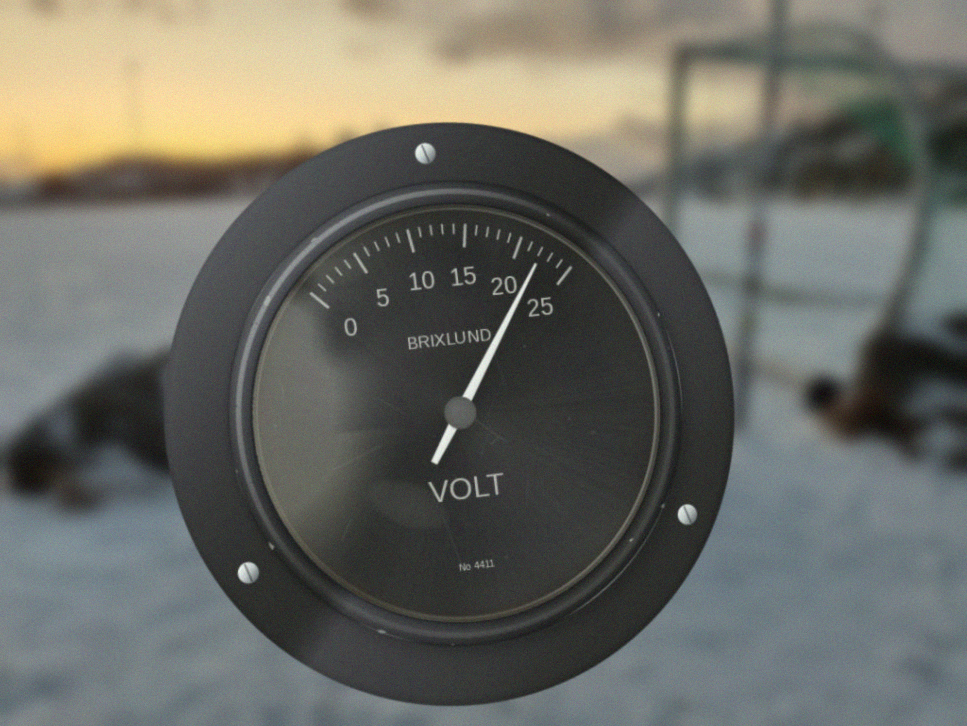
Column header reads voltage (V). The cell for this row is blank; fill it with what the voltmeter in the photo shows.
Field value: 22 V
